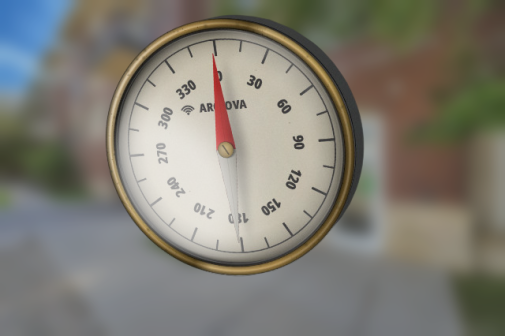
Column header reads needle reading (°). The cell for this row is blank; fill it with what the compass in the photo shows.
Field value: 0 °
